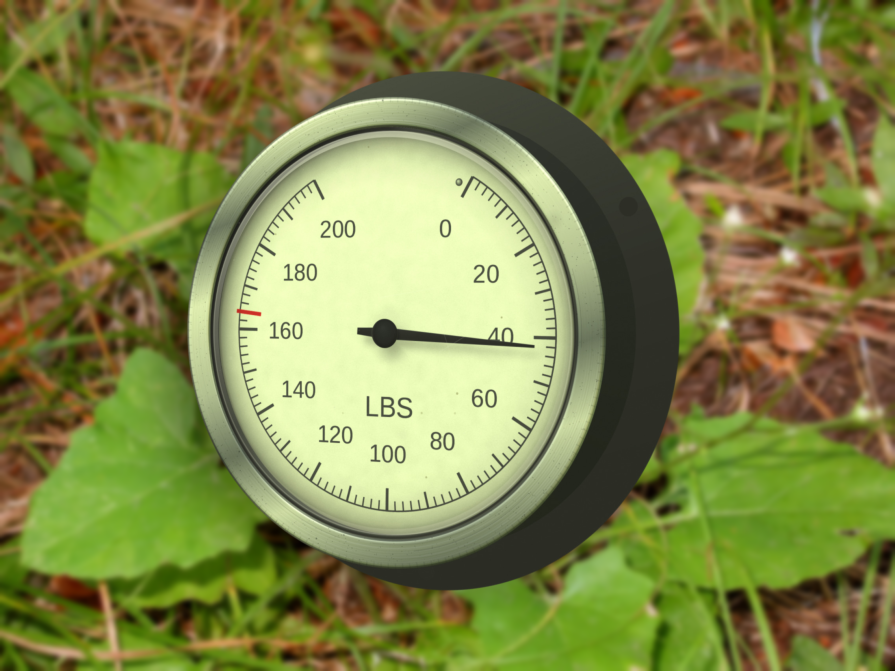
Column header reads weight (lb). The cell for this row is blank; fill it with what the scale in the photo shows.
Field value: 42 lb
